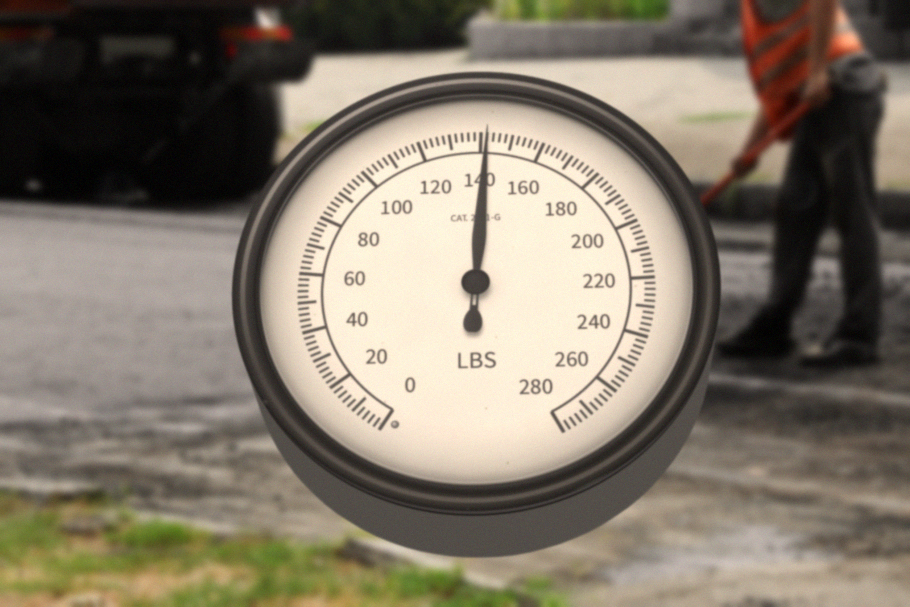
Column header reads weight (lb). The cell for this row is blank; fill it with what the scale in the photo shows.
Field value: 142 lb
